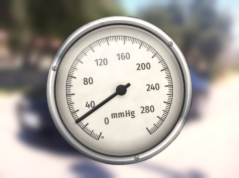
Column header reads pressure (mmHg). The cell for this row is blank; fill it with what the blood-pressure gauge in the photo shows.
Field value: 30 mmHg
